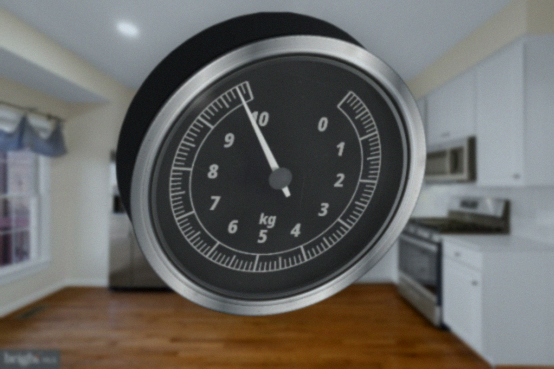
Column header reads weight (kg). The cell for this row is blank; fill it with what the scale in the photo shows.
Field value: 9.8 kg
